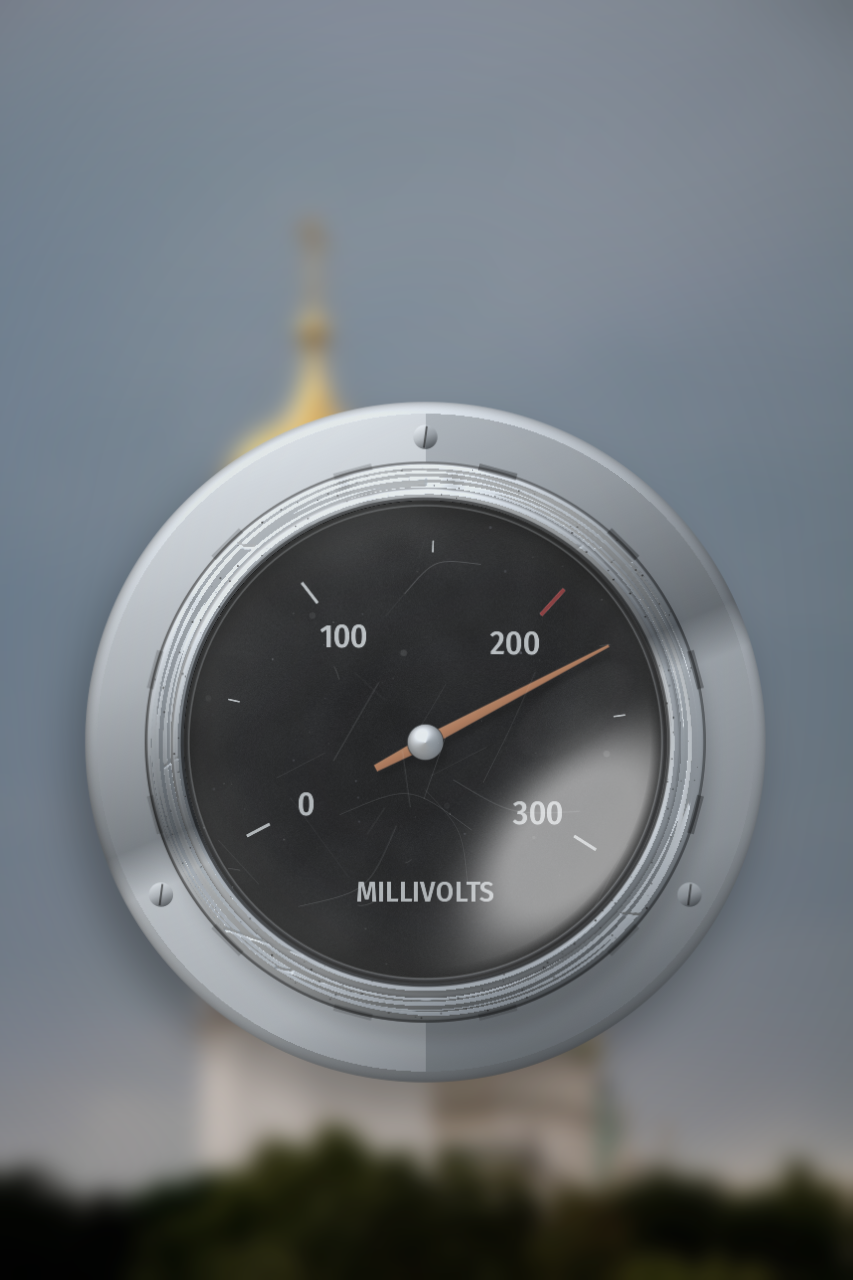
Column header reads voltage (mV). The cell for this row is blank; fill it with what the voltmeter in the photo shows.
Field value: 225 mV
